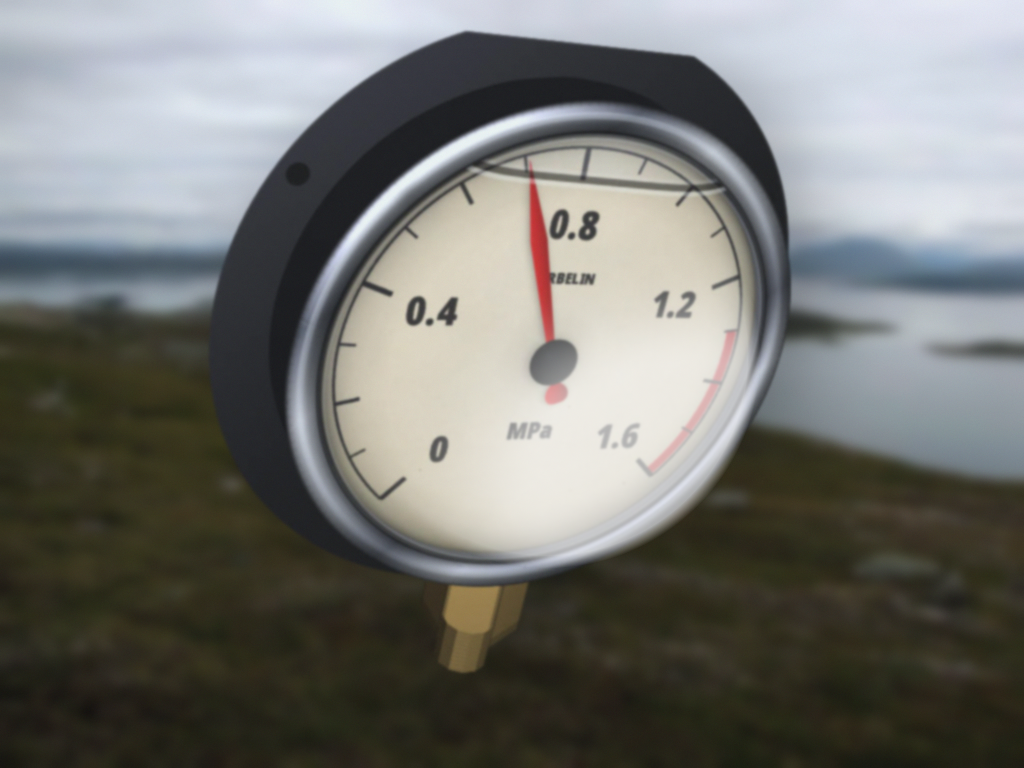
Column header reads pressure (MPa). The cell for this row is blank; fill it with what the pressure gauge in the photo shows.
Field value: 0.7 MPa
